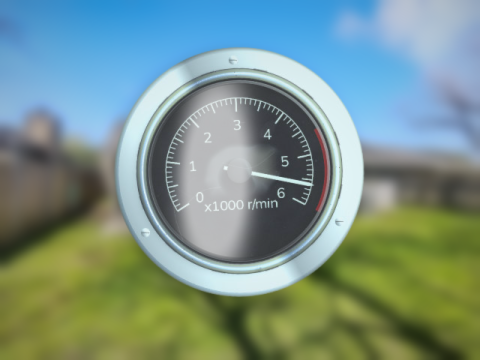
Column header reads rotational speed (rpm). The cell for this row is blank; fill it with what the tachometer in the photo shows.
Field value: 5600 rpm
